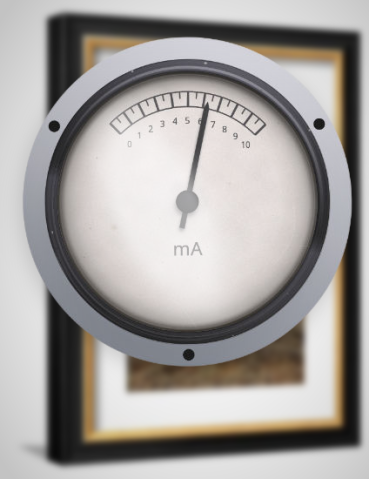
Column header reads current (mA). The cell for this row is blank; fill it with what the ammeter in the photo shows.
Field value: 6.25 mA
